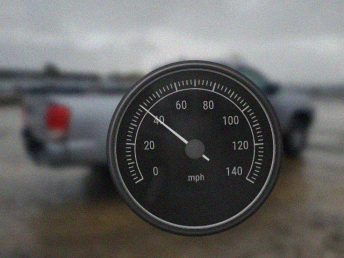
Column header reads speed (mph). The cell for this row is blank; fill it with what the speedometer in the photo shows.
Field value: 40 mph
